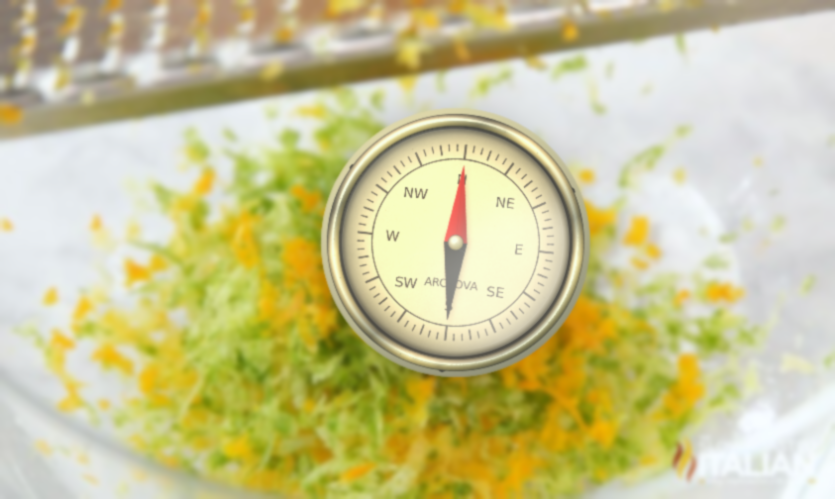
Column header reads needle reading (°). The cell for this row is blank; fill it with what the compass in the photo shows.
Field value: 0 °
